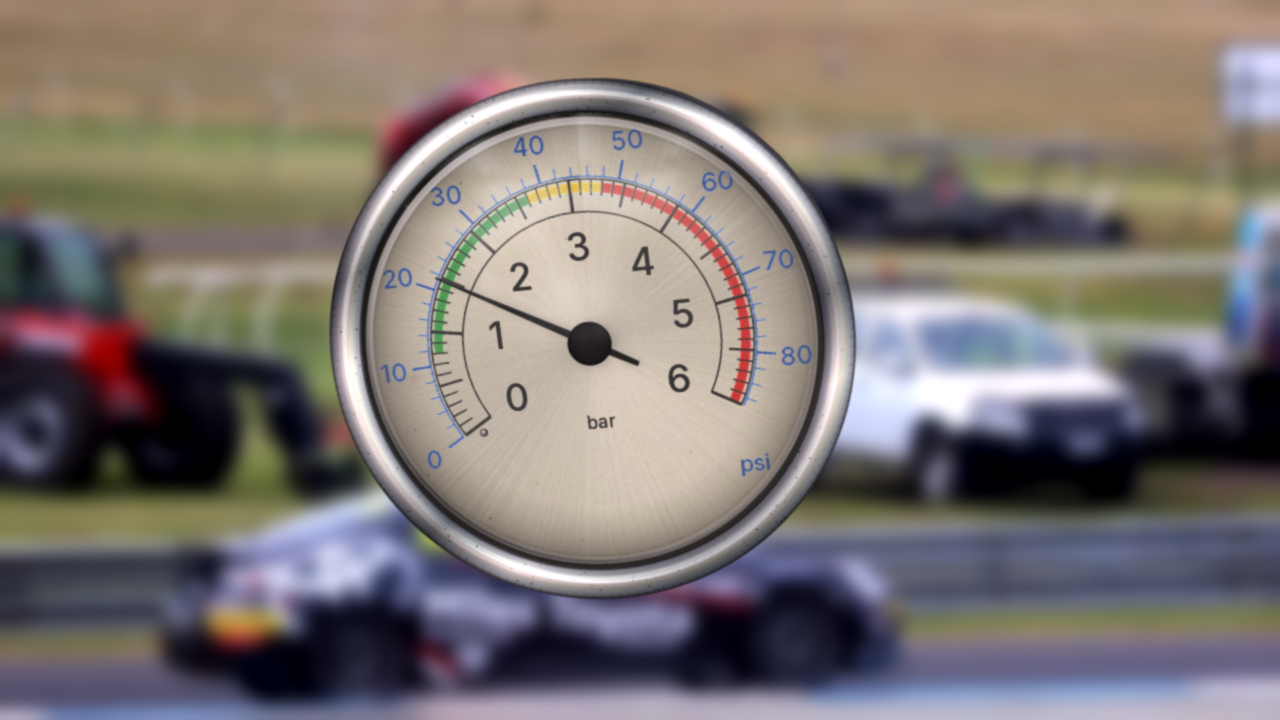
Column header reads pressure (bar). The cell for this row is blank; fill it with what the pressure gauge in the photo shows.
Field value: 1.5 bar
